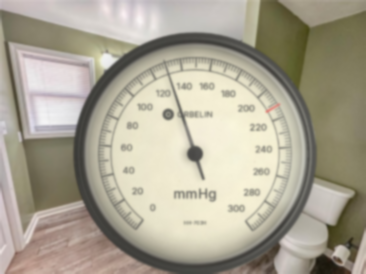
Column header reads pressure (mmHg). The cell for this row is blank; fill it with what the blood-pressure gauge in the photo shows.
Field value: 130 mmHg
